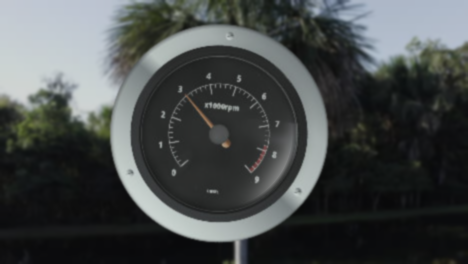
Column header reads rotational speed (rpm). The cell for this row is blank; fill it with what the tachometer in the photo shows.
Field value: 3000 rpm
